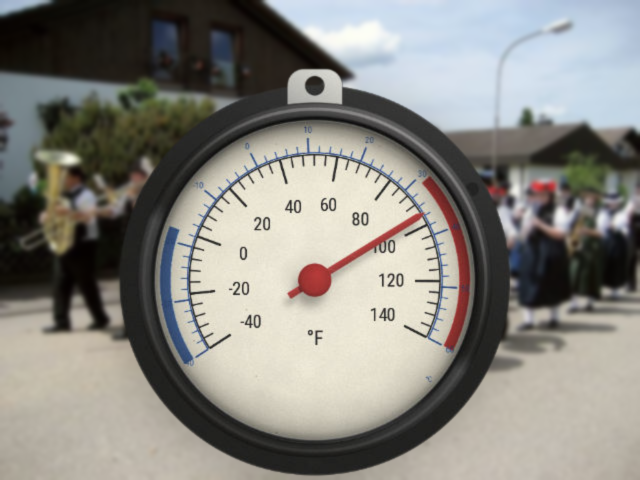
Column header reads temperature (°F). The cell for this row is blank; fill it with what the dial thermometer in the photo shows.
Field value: 96 °F
